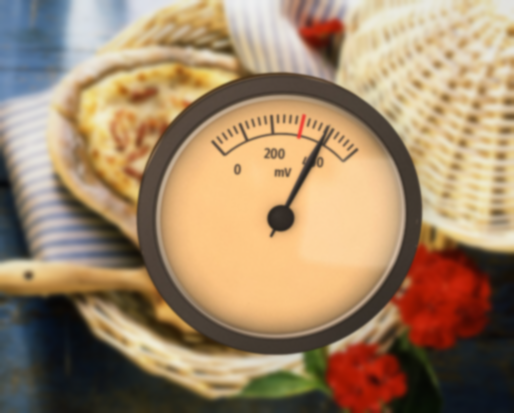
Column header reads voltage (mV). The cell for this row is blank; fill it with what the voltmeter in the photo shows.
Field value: 380 mV
